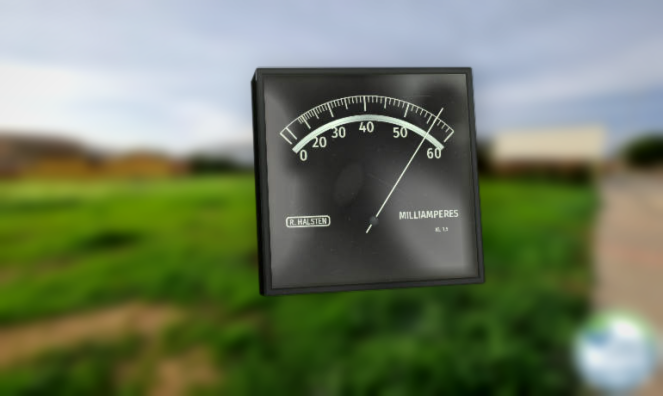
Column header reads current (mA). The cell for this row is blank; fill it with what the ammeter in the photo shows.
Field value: 56 mA
